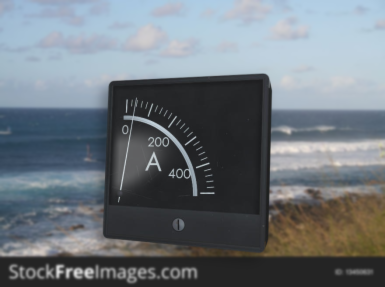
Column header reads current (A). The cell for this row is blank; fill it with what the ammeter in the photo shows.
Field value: 40 A
